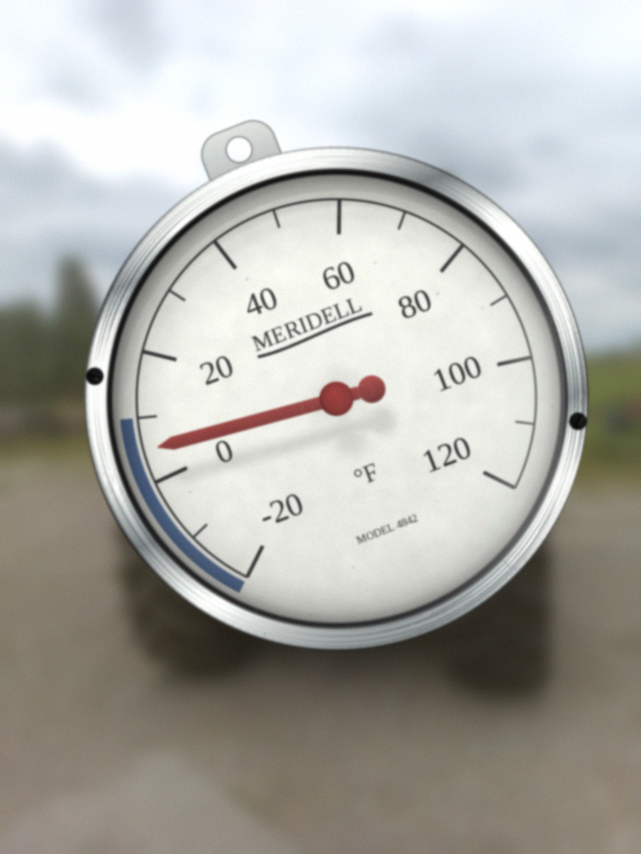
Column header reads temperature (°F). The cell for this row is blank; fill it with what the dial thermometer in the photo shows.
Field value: 5 °F
